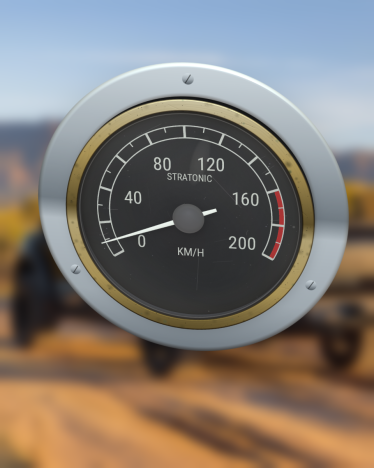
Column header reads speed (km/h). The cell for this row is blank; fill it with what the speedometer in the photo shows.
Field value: 10 km/h
